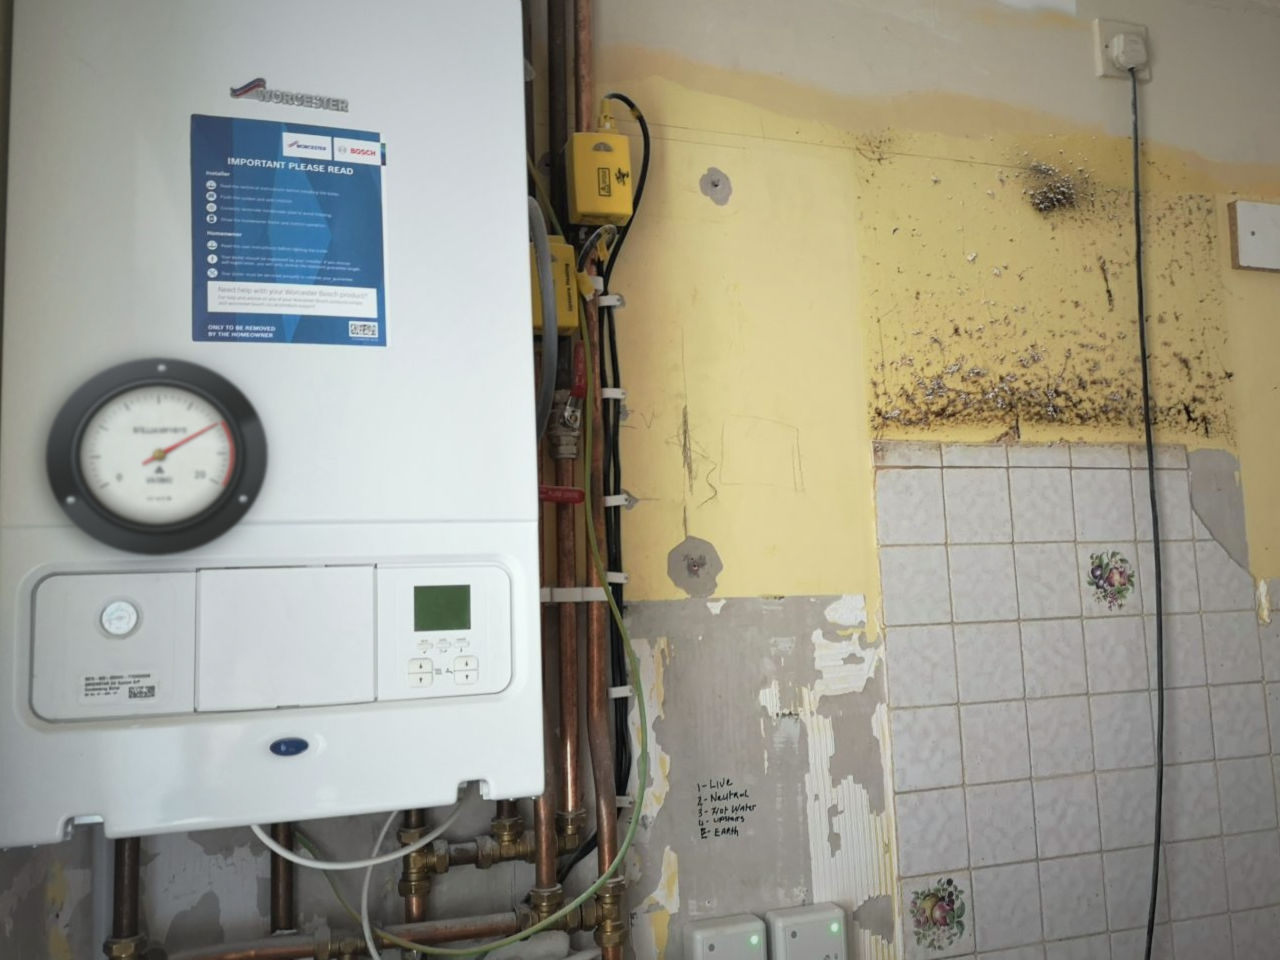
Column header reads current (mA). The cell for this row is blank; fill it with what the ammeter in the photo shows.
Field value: 15 mA
